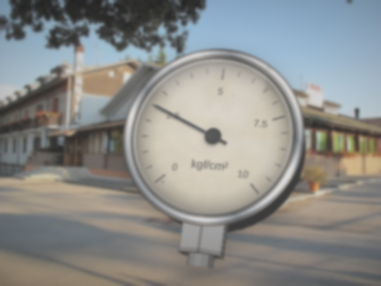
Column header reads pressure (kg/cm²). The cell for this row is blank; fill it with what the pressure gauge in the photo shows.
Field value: 2.5 kg/cm²
